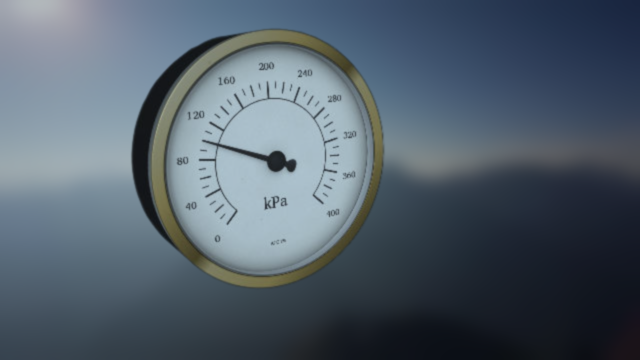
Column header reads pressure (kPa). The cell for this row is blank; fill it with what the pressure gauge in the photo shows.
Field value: 100 kPa
